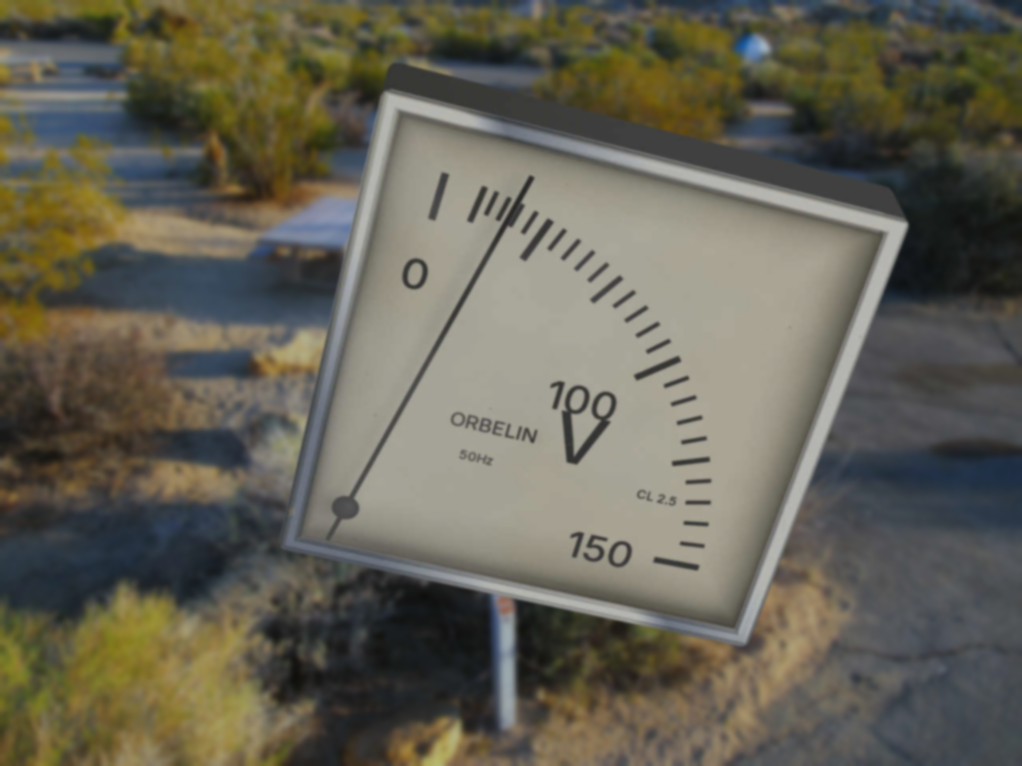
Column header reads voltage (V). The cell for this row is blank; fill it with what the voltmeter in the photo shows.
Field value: 37.5 V
